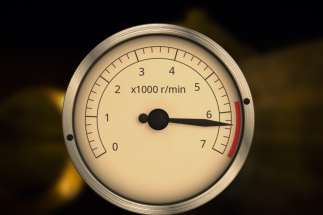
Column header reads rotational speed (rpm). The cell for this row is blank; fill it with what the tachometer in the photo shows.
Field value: 6300 rpm
